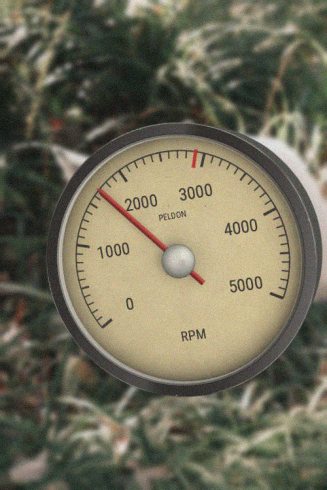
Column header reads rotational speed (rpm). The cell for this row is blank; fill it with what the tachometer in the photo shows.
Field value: 1700 rpm
